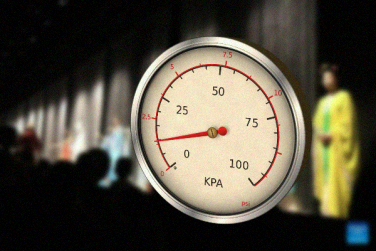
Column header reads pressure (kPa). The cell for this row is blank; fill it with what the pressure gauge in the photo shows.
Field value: 10 kPa
